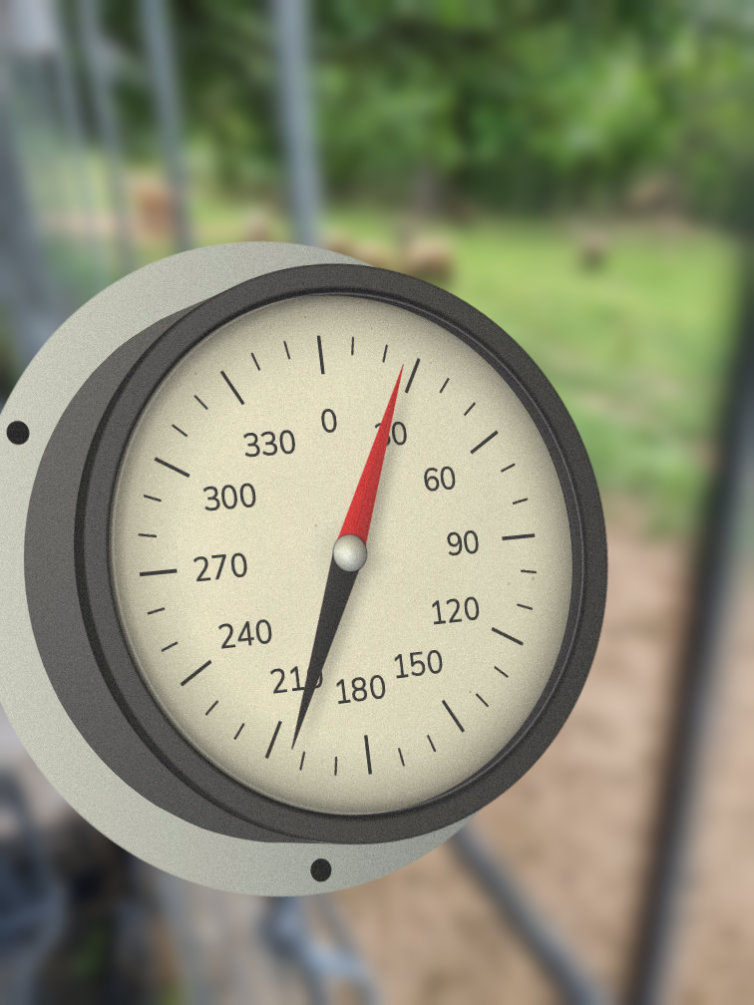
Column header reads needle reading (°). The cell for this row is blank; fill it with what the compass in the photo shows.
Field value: 25 °
